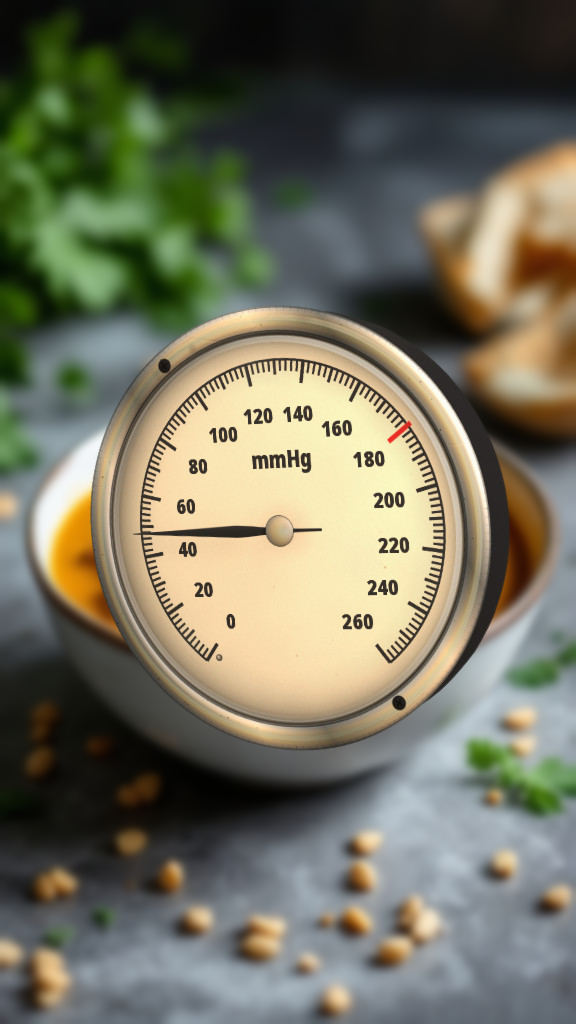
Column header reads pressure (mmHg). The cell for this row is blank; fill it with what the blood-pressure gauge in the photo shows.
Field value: 48 mmHg
